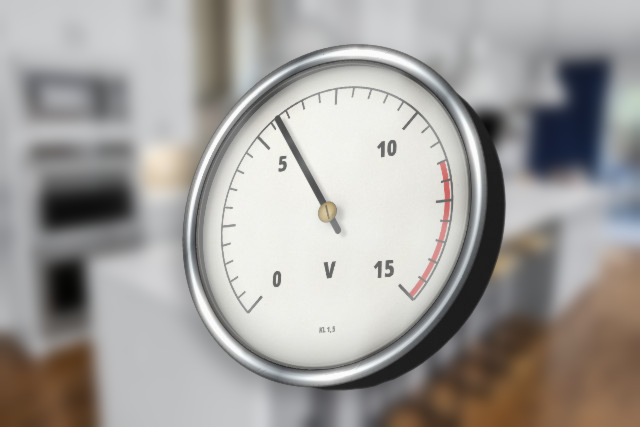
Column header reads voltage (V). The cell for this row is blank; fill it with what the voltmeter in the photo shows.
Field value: 5.75 V
